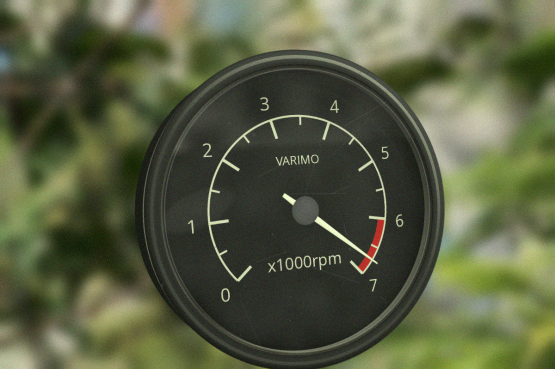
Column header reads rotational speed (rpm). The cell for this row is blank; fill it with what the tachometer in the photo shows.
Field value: 6750 rpm
